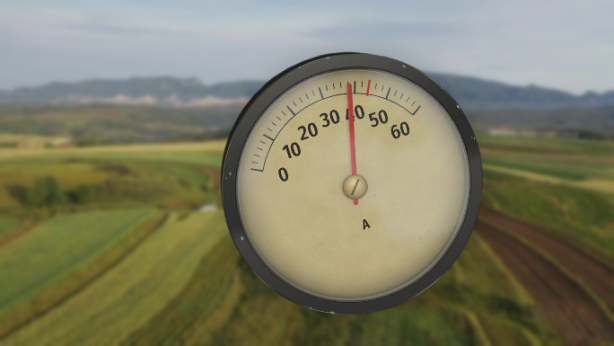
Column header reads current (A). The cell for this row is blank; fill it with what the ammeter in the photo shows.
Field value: 38 A
